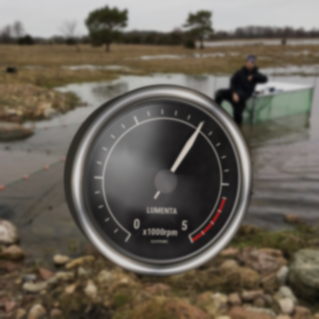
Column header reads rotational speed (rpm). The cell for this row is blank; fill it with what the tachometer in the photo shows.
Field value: 3000 rpm
